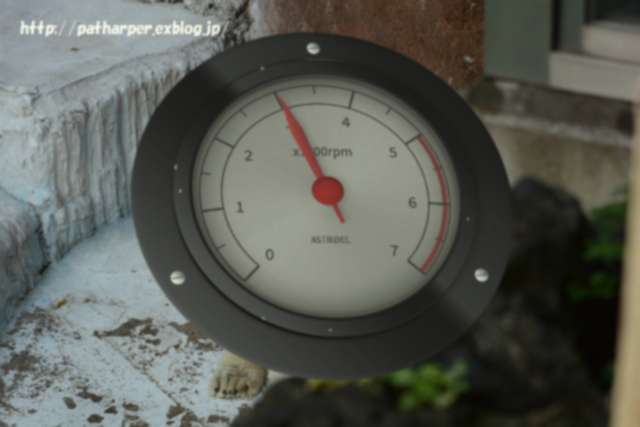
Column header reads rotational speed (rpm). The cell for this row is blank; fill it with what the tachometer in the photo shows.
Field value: 3000 rpm
